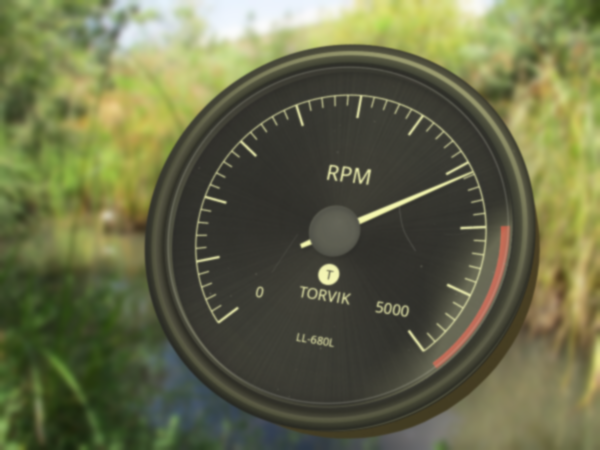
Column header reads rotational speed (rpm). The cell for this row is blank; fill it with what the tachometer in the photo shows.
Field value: 3600 rpm
